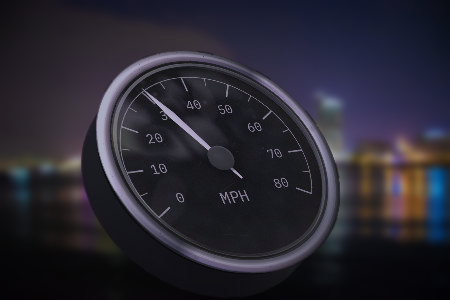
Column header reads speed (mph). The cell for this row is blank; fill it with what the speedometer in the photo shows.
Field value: 30 mph
